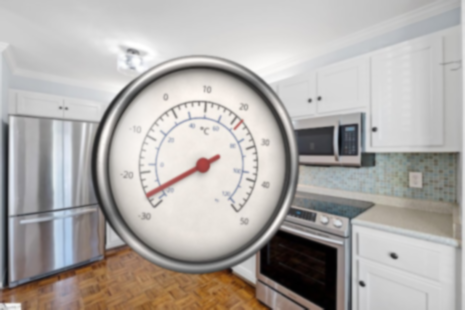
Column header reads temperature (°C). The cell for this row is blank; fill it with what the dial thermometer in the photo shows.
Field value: -26 °C
